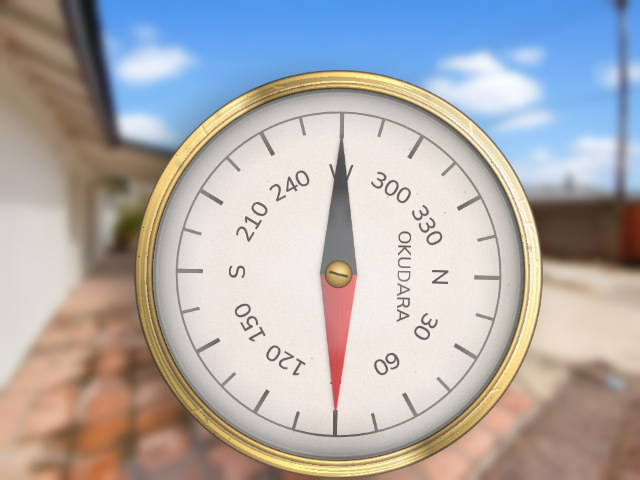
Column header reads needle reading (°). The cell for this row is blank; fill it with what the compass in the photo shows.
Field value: 90 °
